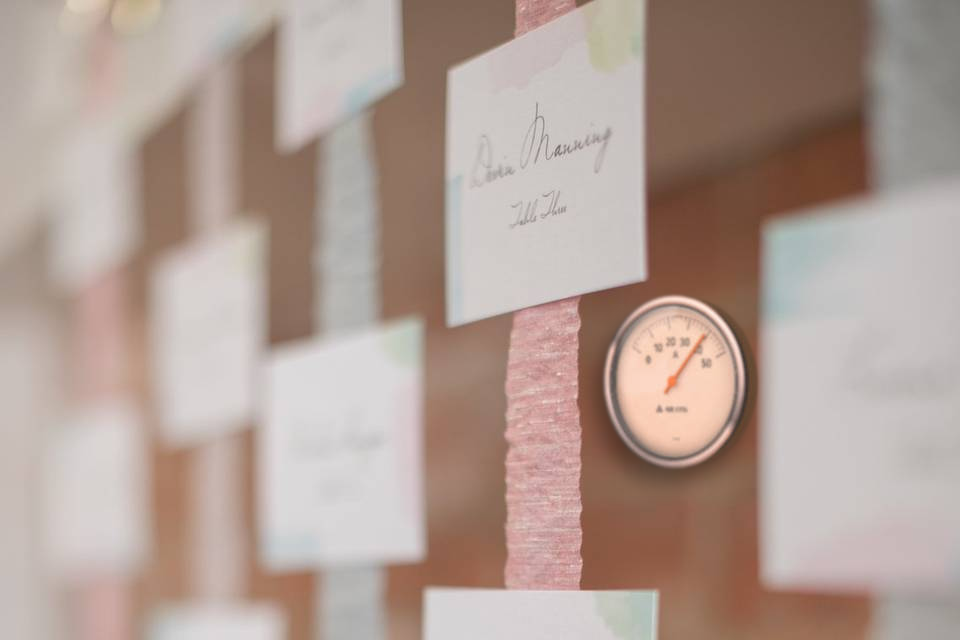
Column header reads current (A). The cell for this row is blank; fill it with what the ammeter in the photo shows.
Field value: 40 A
